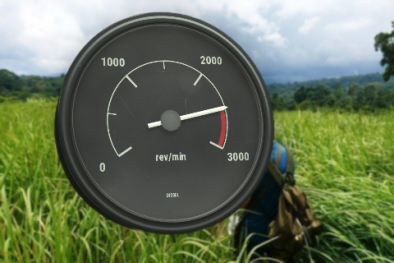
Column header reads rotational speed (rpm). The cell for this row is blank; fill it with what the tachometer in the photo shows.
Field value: 2500 rpm
